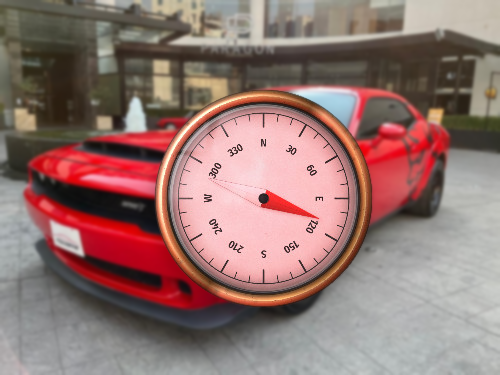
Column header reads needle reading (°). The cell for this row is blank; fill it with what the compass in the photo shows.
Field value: 110 °
